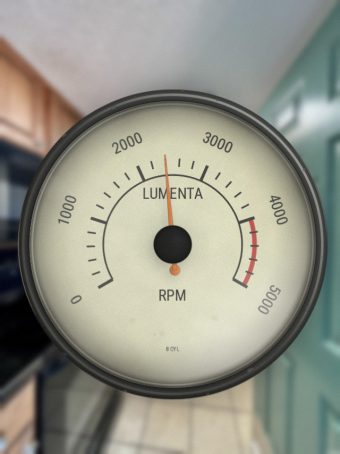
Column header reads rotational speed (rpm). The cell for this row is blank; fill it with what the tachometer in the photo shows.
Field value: 2400 rpm
